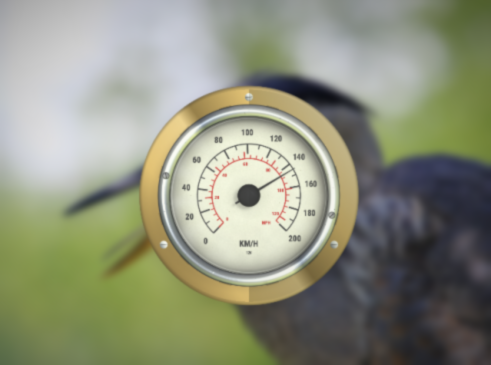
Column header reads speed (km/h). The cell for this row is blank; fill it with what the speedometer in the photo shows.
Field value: 145 km/h
